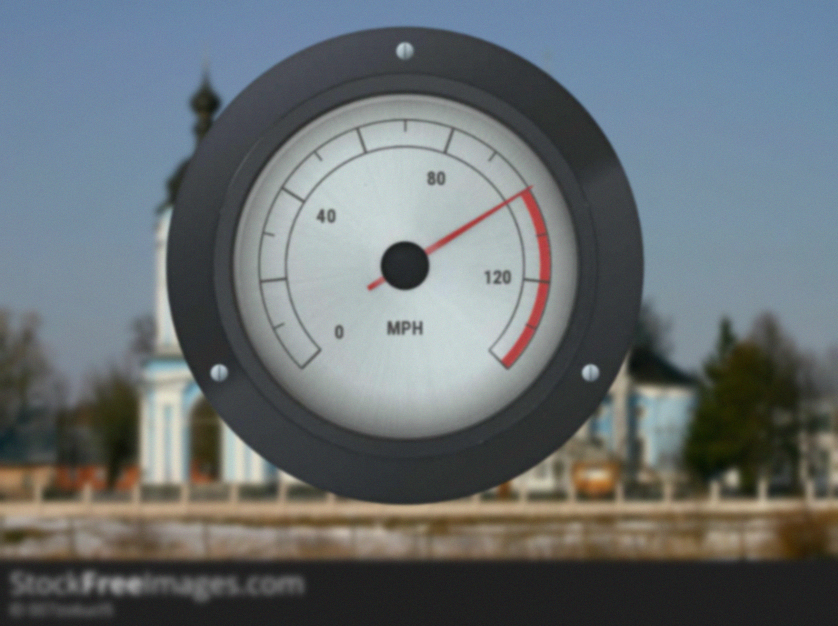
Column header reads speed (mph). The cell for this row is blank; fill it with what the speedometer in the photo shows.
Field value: 100 mph
